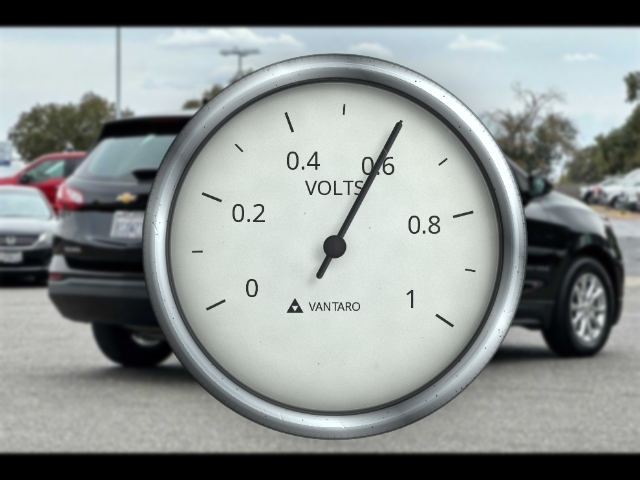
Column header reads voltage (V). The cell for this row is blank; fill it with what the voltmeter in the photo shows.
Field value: 0.6 V
